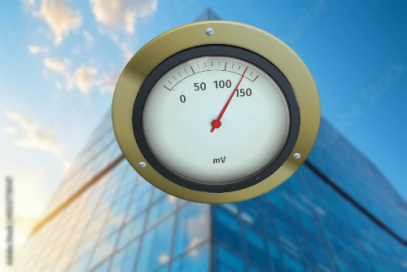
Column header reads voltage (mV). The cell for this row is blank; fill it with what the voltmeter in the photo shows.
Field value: 130 mV
